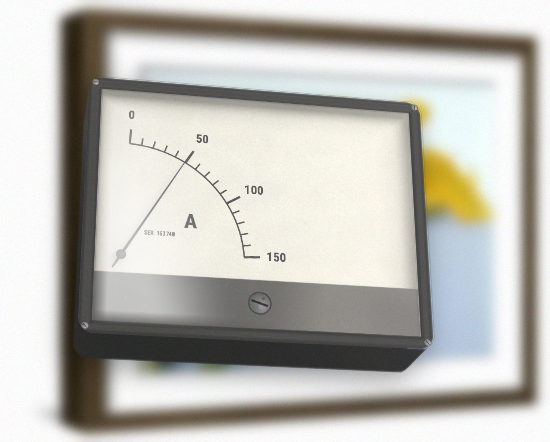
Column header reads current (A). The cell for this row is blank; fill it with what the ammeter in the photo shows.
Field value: 50 A
